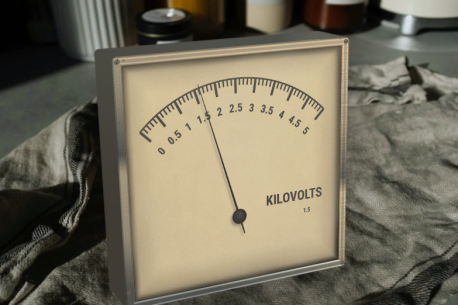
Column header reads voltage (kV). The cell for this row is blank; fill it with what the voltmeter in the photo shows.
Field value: 1.6 kV
